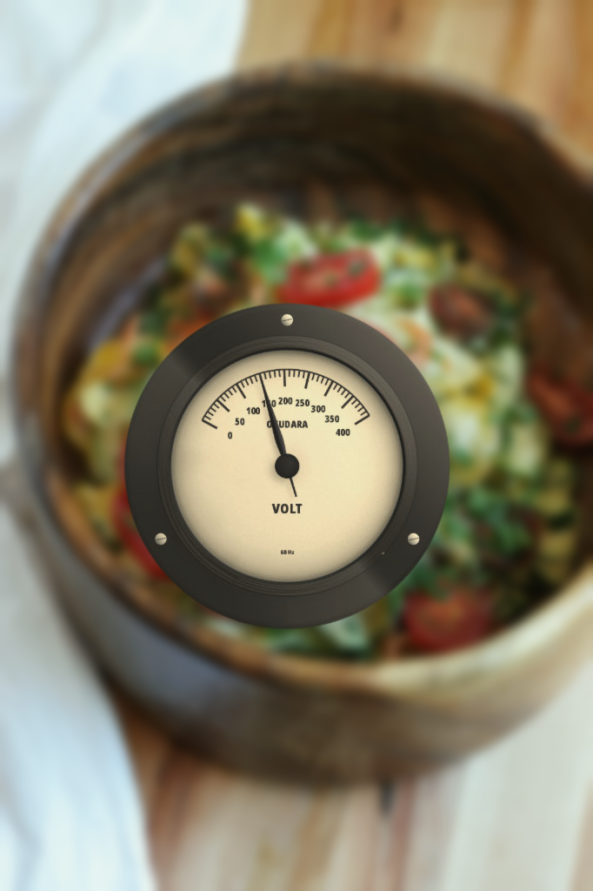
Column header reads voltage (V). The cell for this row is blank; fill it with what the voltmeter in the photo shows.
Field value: 150 V
